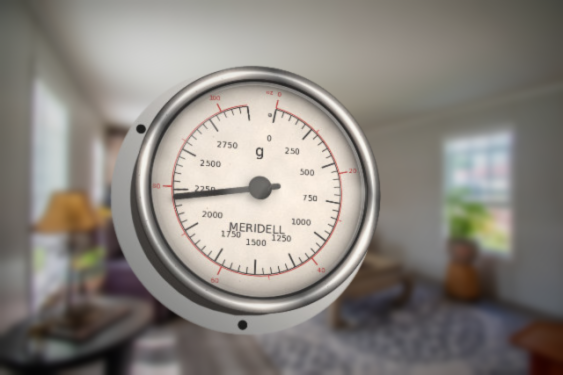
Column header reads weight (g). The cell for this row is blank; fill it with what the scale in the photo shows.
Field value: 2200 g
